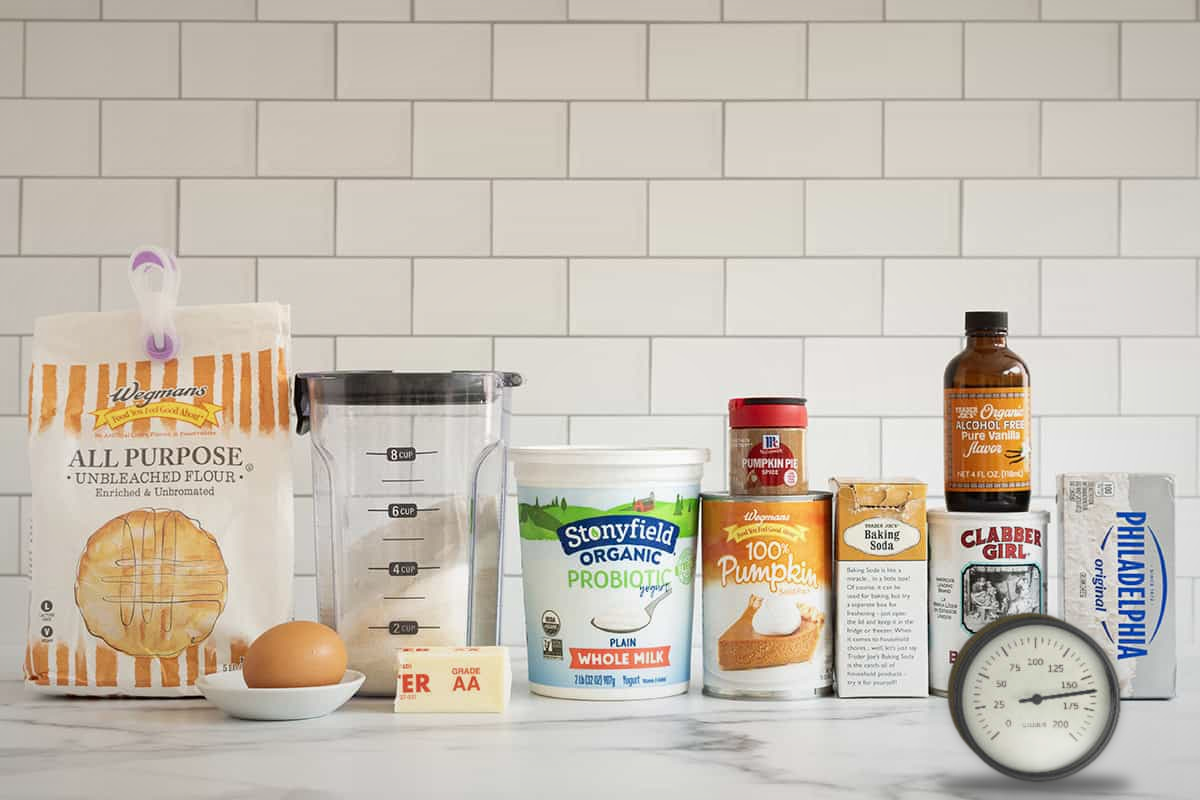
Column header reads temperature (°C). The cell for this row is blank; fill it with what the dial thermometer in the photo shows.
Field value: 160 °C
